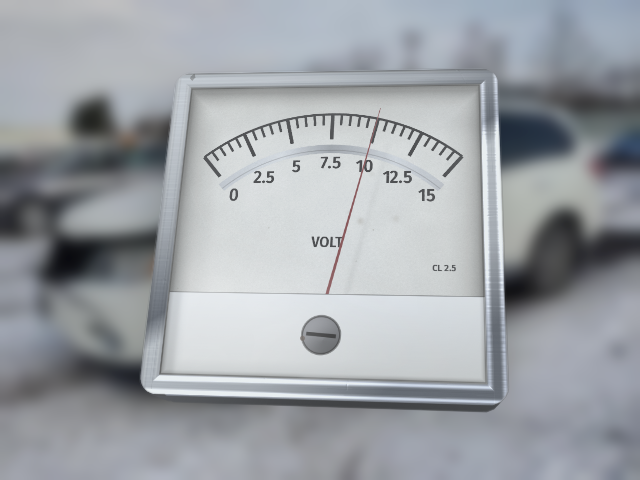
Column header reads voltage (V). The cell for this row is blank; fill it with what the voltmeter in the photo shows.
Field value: 10 V
